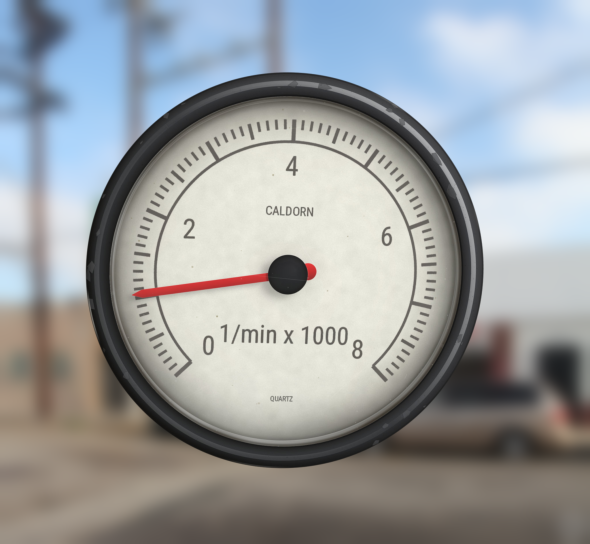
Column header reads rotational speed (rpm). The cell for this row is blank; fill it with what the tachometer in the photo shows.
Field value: 1050 rpm
